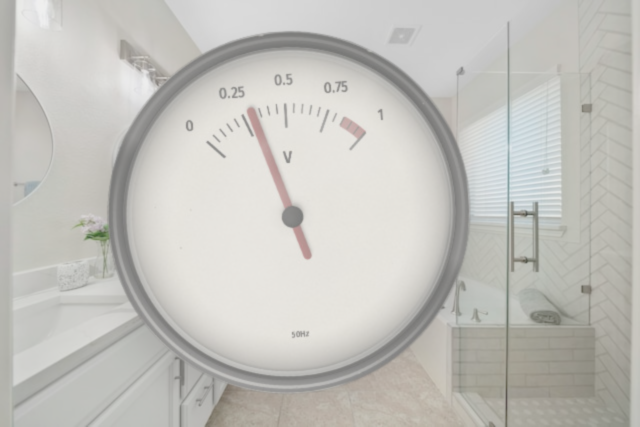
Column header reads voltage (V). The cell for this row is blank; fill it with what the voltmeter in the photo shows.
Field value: 0.3 V
